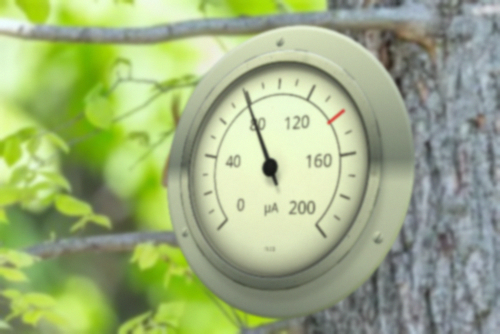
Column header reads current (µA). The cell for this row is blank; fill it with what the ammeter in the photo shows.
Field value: 80 µA
